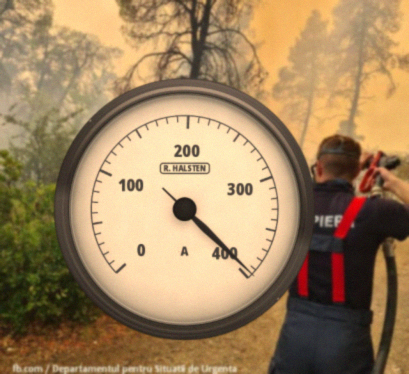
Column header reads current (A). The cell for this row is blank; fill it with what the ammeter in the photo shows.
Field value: 395 A
